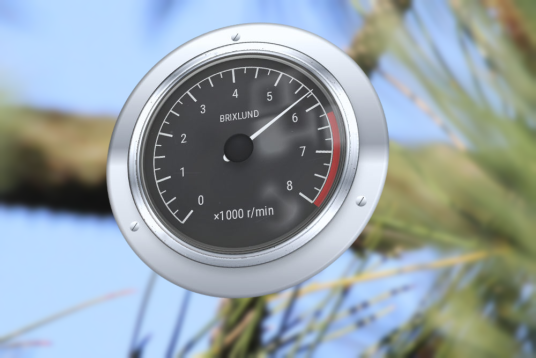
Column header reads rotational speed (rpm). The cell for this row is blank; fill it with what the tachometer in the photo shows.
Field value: 5750 rpm
